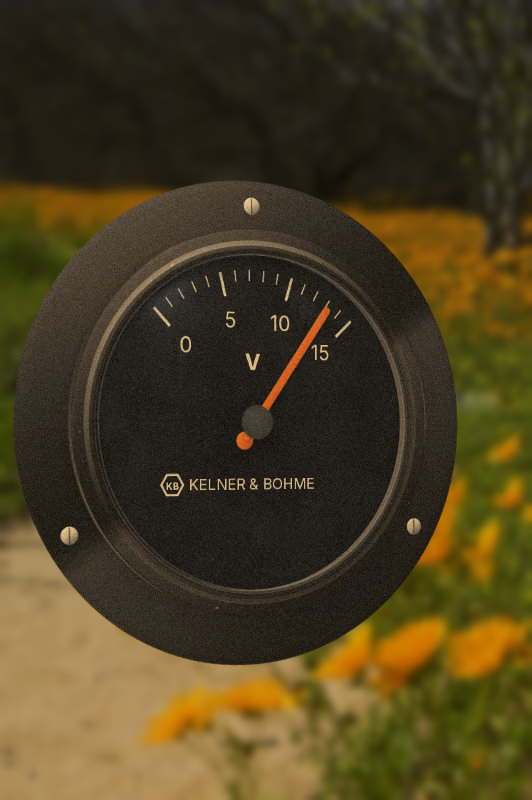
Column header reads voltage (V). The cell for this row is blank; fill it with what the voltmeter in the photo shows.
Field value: 13 V
